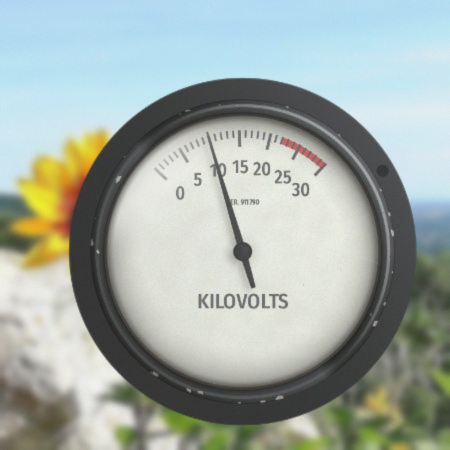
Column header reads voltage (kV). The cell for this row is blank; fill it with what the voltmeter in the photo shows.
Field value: 10 kV
